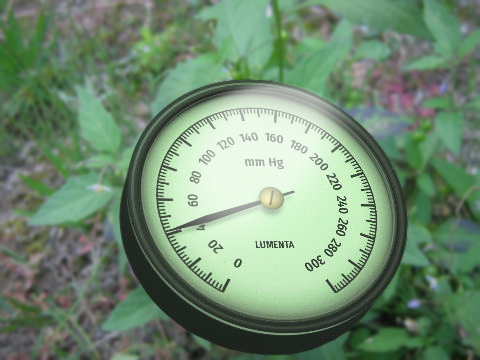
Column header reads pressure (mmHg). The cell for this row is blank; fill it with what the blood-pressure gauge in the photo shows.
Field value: 40 mmHg
